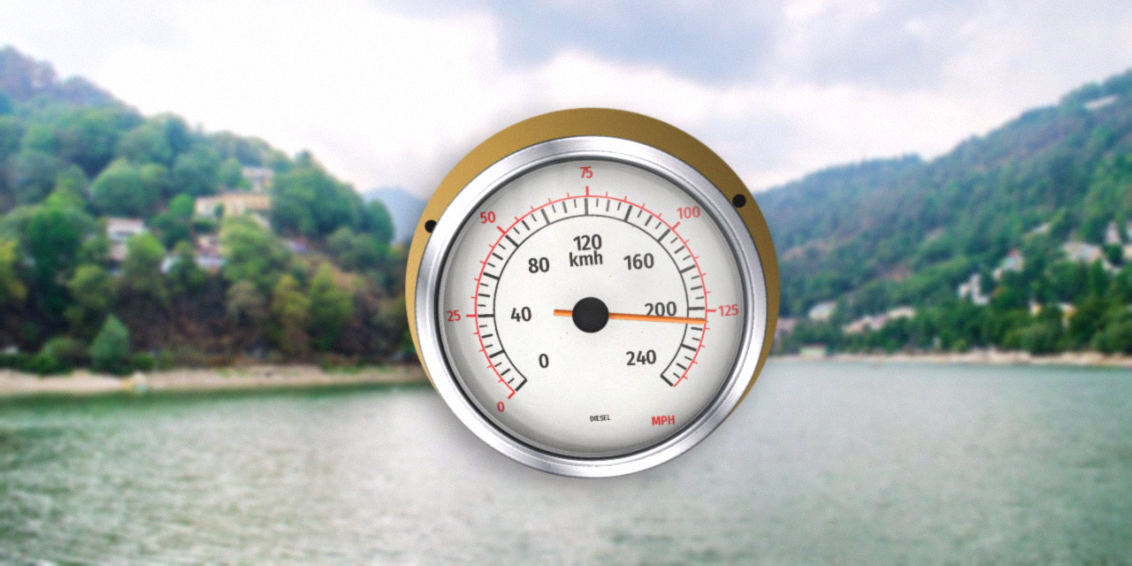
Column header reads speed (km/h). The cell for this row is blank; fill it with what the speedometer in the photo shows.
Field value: 205 km/h
